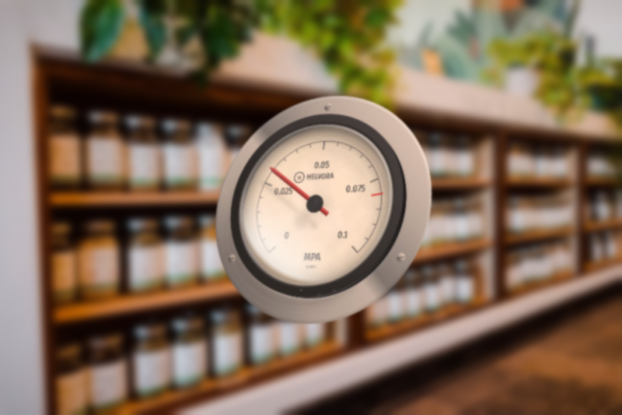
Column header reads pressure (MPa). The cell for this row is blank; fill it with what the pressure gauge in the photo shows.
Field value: 0.03 MPa
